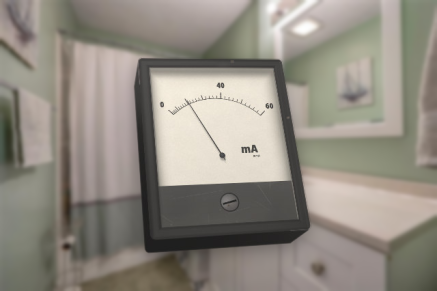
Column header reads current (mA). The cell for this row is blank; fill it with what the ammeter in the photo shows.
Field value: 20 mA
